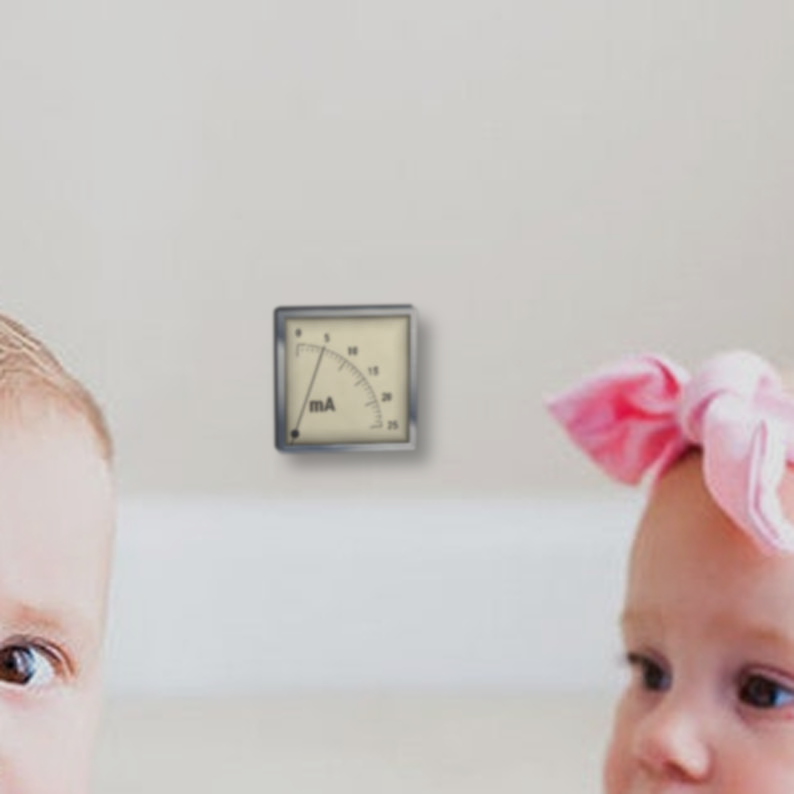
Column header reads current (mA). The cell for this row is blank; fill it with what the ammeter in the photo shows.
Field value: 5 mA
